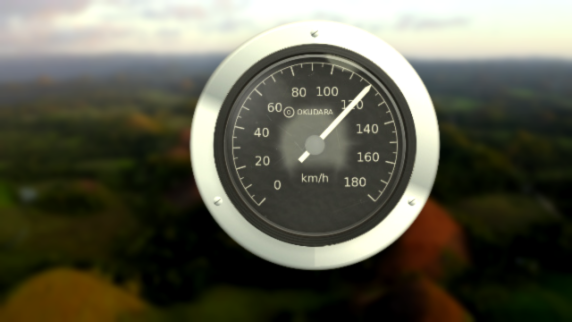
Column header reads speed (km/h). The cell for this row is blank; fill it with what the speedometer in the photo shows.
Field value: 120 km/h
